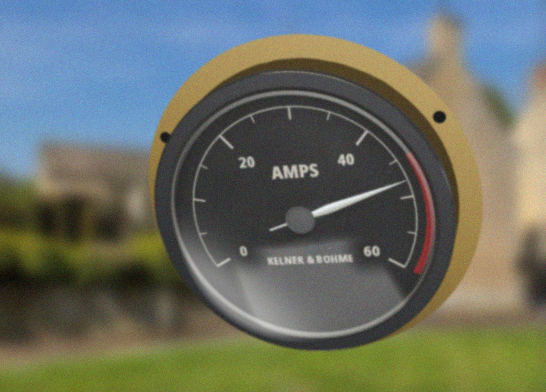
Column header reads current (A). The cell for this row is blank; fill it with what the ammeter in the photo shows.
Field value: 47.5 A
